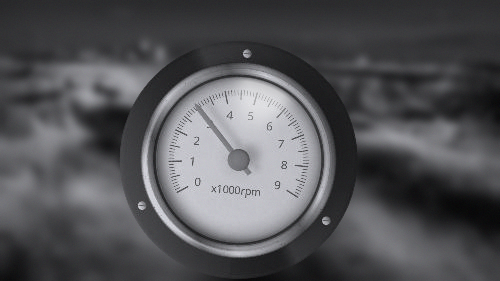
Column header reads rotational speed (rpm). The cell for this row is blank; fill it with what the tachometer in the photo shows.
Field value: 3000 rpm
